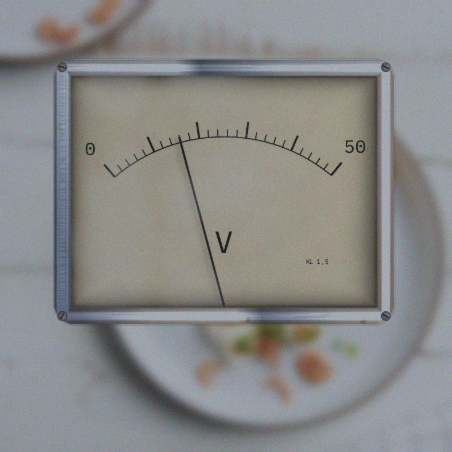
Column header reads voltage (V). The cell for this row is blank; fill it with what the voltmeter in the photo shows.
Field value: 16 V
